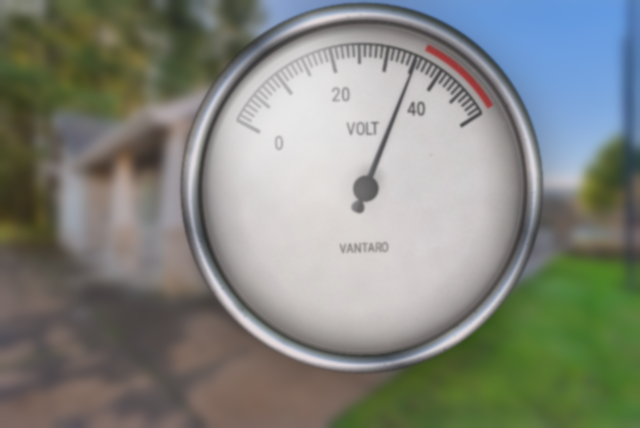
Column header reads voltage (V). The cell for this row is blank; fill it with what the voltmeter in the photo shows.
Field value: 35 V
